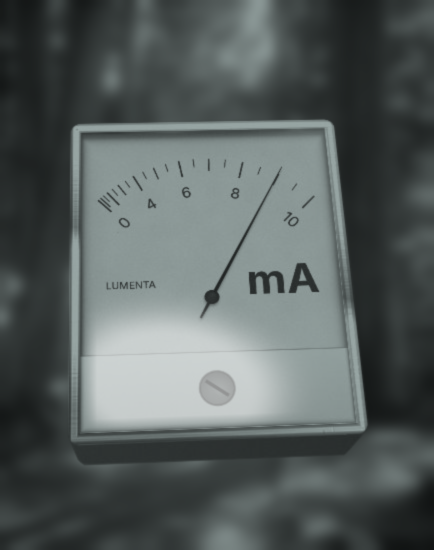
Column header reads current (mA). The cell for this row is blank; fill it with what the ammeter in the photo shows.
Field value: 9 mA
